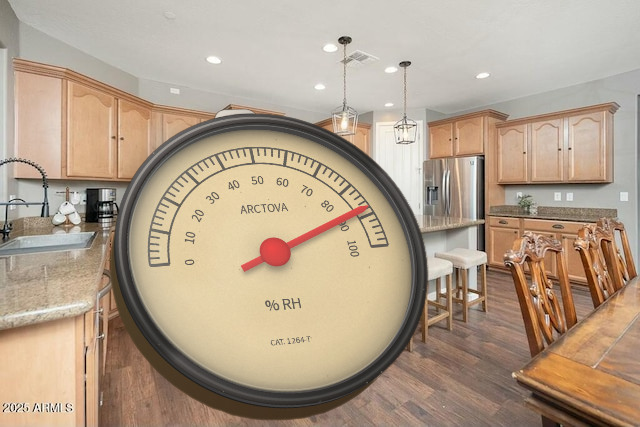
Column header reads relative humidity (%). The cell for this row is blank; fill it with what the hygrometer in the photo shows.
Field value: 88 %
